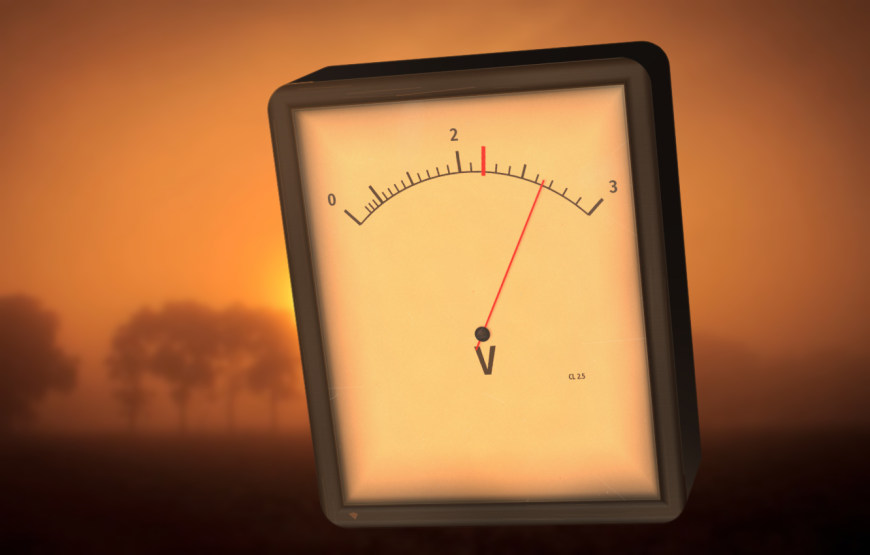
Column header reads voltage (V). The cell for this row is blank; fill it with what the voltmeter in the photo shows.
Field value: 2.65 V
